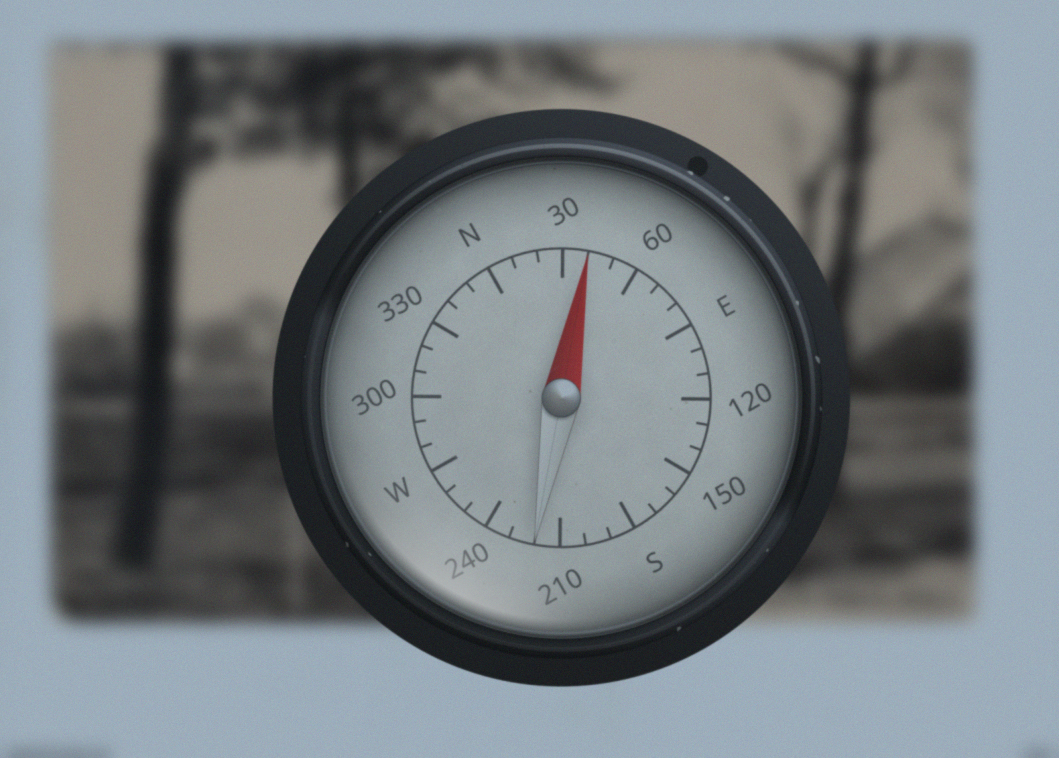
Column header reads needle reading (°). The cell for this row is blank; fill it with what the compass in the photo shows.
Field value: 40 °
